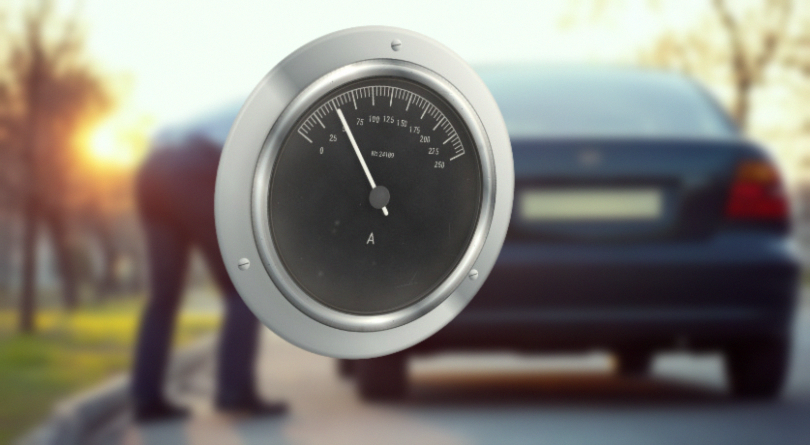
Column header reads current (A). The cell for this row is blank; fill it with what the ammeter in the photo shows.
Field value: 50 A
